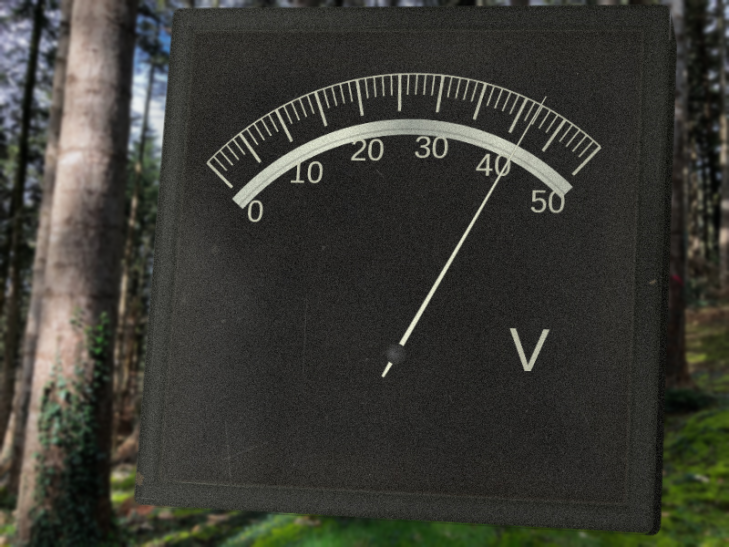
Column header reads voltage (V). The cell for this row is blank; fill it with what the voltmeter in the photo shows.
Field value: 42 V
